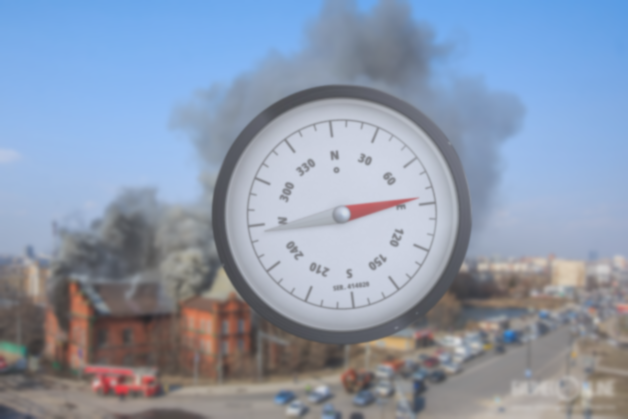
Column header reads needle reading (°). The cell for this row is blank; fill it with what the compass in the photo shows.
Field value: 85 °
